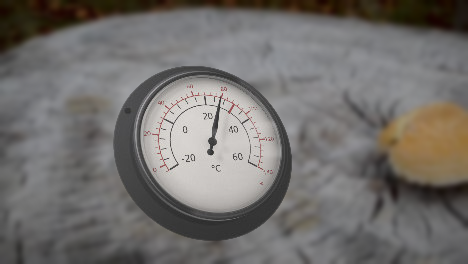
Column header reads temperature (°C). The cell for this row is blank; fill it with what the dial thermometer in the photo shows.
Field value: 26 °C
